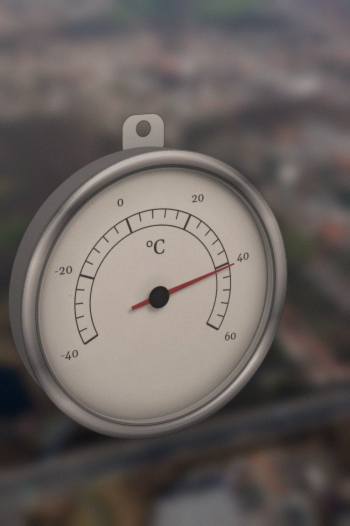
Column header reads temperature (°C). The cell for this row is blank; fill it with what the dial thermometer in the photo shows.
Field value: 40 °C
